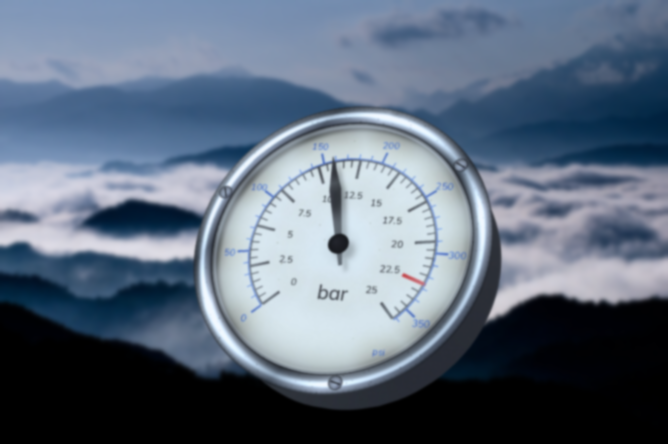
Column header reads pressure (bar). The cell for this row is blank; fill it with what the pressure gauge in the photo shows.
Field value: 11 bar
